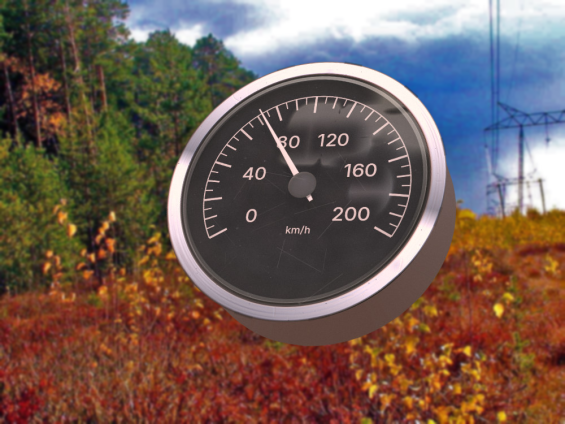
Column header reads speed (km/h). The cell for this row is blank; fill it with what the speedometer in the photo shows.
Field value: 72.5 km/h
